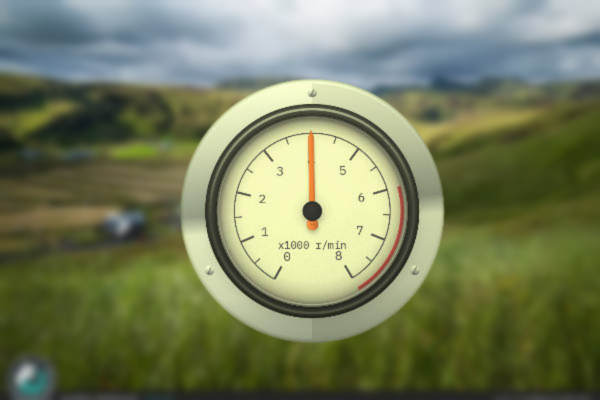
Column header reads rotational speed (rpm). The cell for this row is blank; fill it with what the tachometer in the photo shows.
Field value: 4000 rpm
